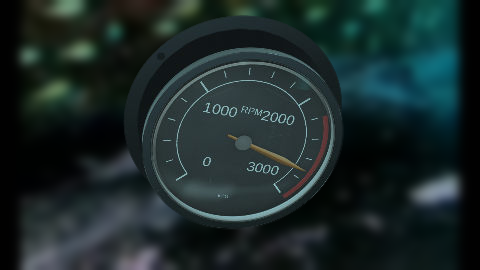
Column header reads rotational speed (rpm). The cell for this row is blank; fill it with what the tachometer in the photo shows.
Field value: 2700 rpm
